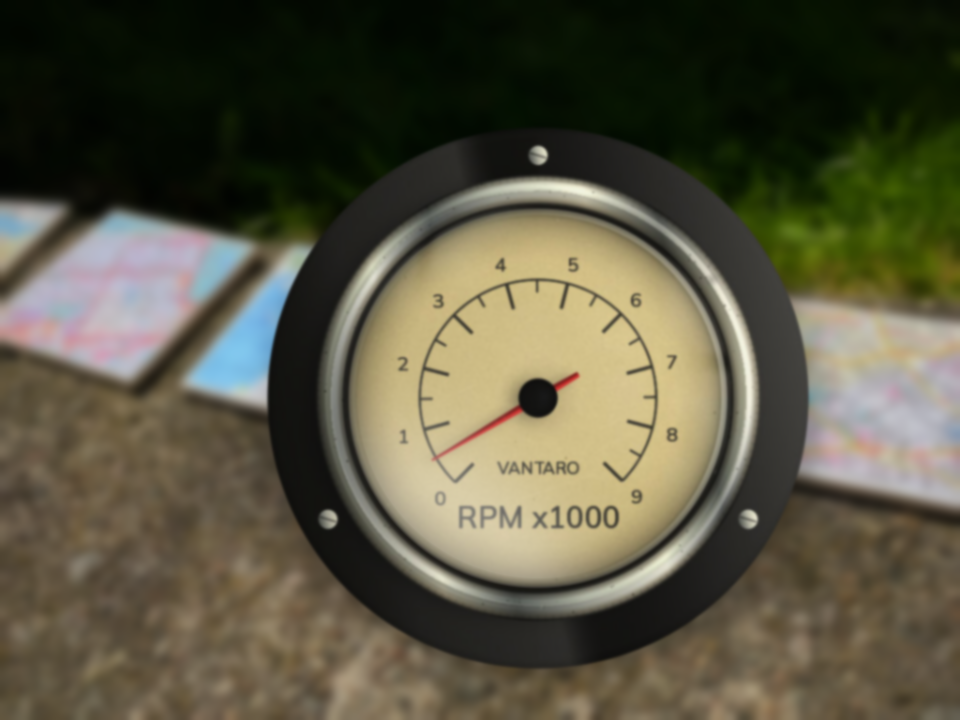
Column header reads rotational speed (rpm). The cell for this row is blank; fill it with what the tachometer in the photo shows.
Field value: 500 rpm
